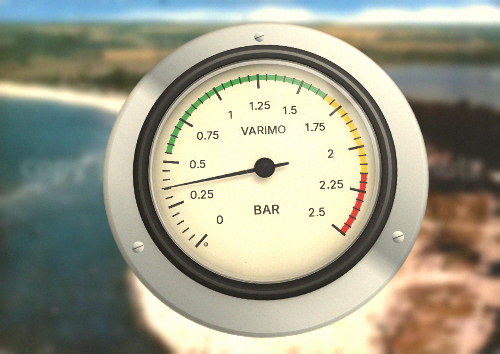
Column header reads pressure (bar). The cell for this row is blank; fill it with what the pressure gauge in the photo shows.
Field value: 0.35 bar
